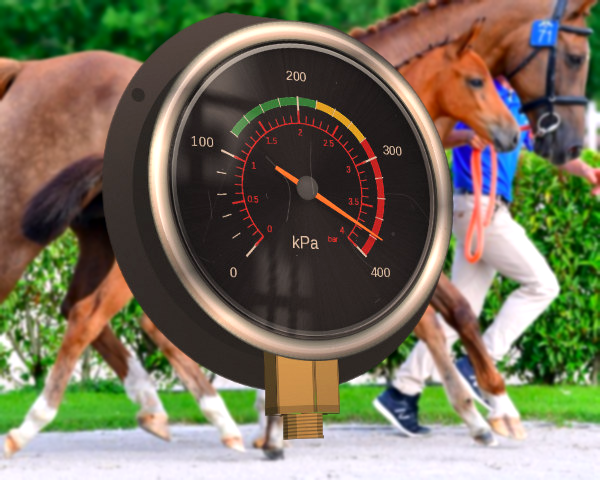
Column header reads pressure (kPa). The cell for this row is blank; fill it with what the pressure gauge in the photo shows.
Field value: 380 kPa
